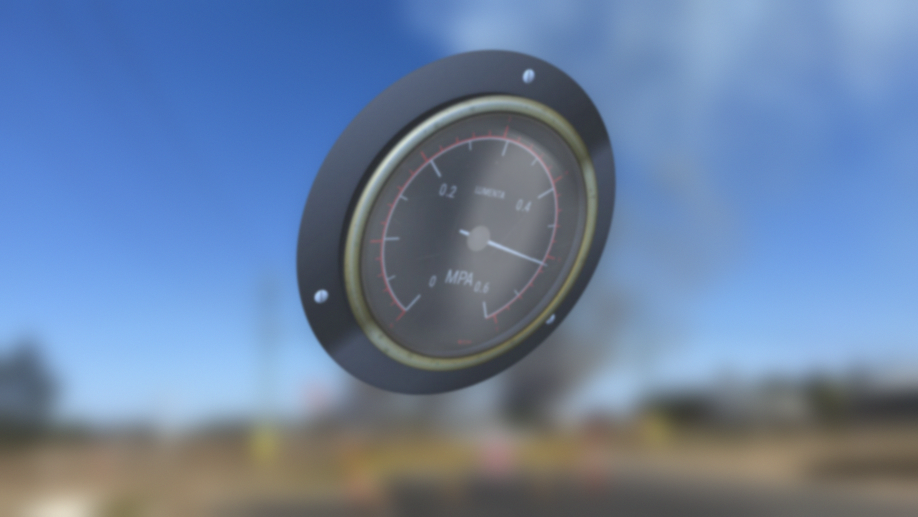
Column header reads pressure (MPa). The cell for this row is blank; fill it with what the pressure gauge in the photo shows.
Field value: 0.5 MPa
